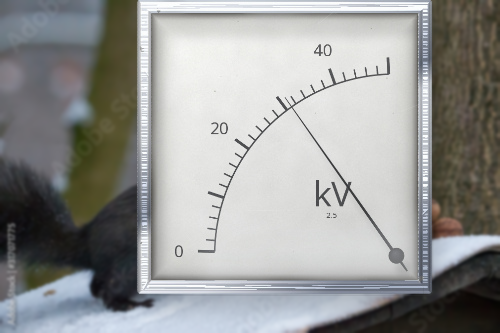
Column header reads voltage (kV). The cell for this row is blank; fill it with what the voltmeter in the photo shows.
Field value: 31 kV
